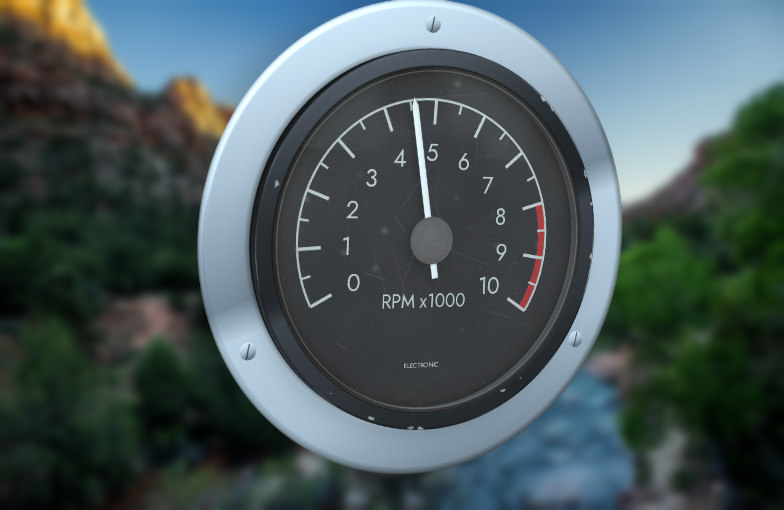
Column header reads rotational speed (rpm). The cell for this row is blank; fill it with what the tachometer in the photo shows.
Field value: 4500 rpm
